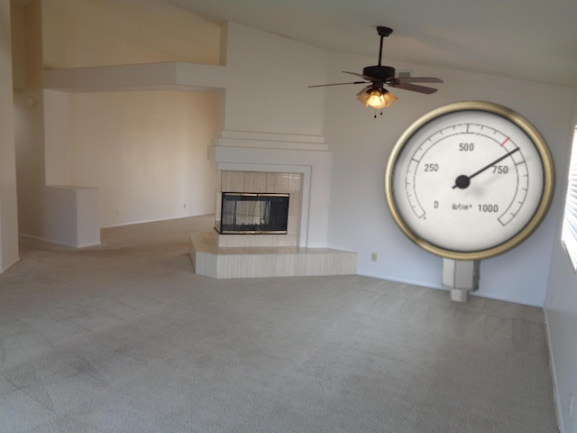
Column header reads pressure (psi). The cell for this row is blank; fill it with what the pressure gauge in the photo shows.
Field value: 700 psi
